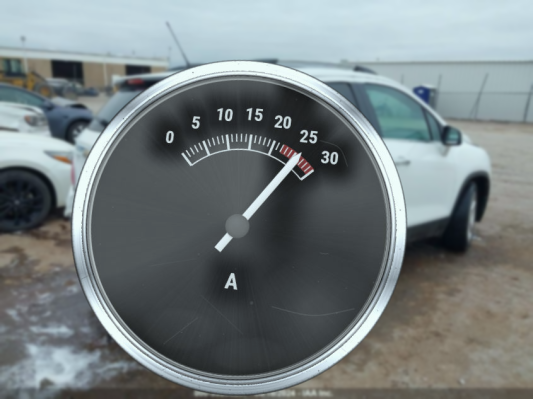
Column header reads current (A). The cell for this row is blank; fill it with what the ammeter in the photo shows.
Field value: 26 A
